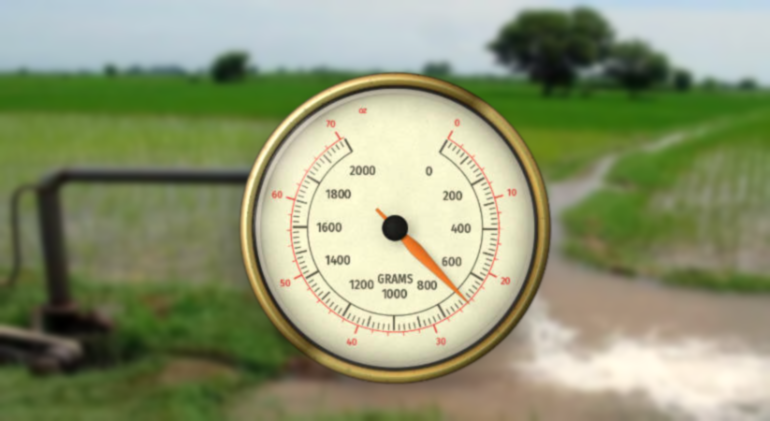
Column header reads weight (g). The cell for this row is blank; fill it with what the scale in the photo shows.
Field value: 700 g
